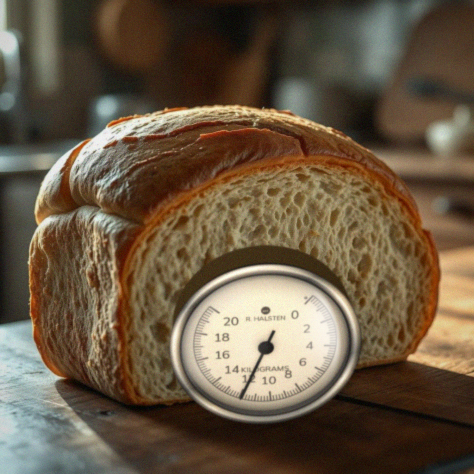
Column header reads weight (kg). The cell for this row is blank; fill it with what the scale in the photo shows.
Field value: 12 kg
